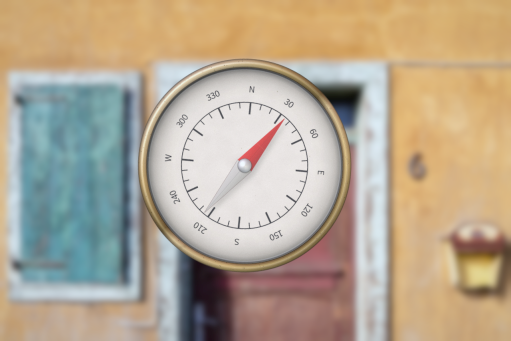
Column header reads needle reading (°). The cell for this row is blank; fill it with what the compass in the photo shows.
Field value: 35 °
